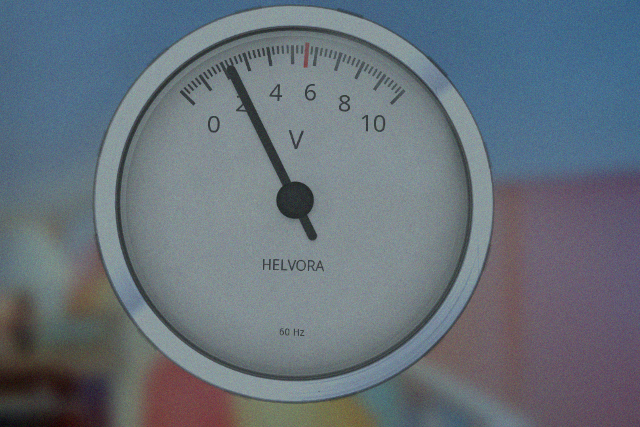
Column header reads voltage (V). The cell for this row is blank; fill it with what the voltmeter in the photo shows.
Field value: 2.2 V
